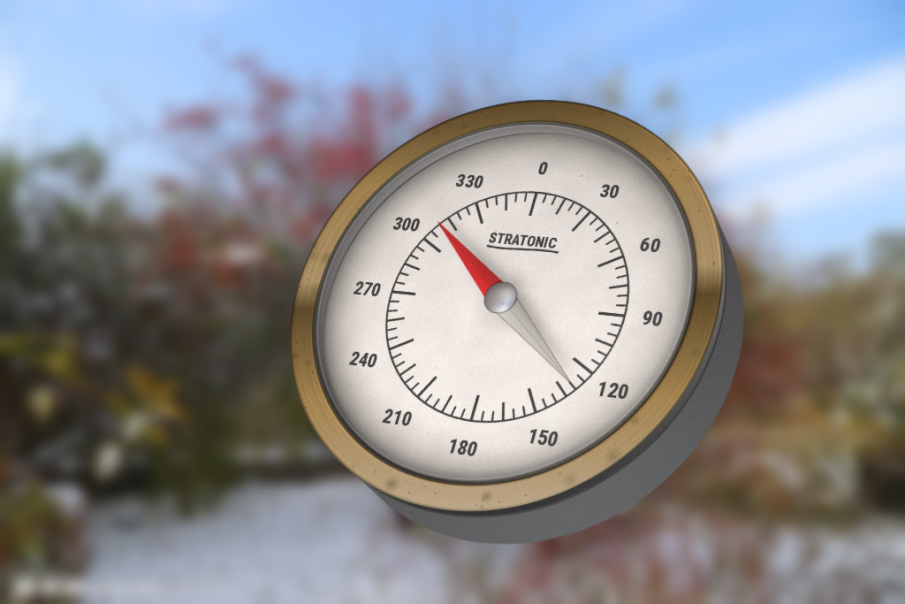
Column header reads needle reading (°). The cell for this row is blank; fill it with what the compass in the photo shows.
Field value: 310 °
